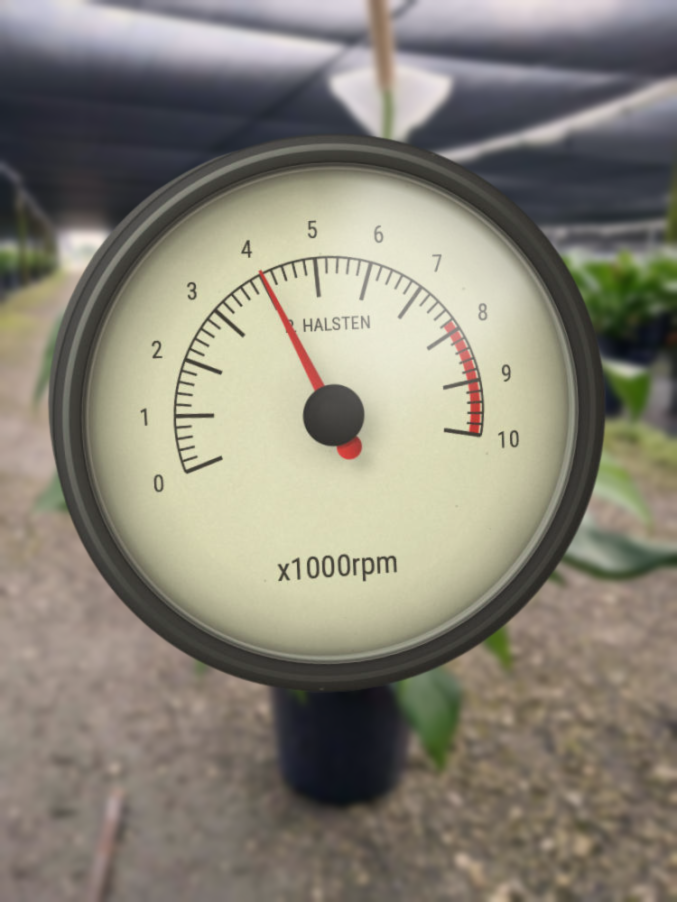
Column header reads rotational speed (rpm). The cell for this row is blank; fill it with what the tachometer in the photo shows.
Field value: 4000 rpm
